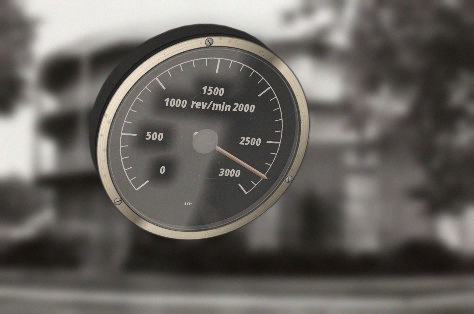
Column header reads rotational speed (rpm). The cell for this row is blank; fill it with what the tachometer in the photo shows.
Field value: 2800 rpm
